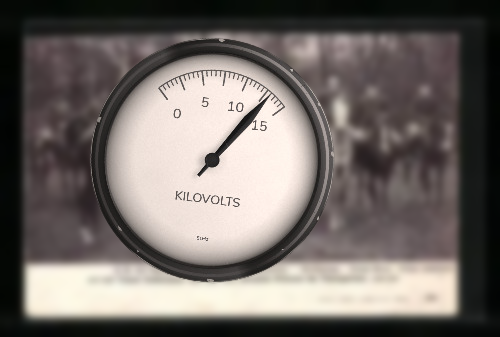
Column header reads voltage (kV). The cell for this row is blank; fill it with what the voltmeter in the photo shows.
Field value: 13 kV
